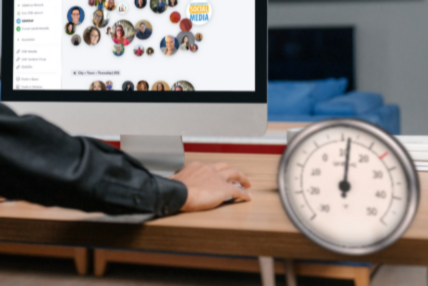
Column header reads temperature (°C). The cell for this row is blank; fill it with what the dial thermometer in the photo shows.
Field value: 12.5 °C
